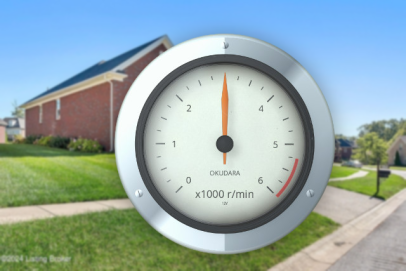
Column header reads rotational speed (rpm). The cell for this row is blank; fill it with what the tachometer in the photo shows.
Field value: 3000 rpm
